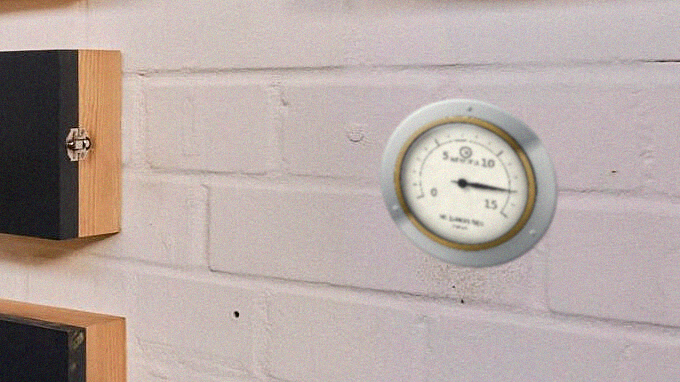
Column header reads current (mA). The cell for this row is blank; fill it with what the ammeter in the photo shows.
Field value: 13 mA
